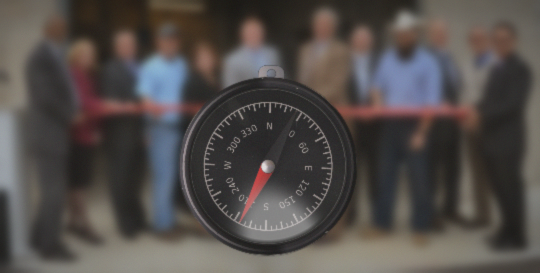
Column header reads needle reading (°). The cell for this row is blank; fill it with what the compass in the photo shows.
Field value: 205 °
